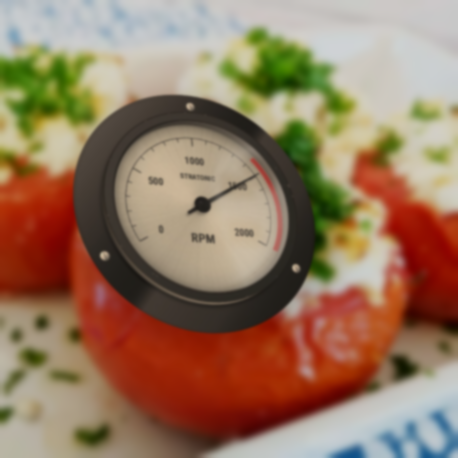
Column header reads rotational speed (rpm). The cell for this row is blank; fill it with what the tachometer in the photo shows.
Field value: 1500 rpm
